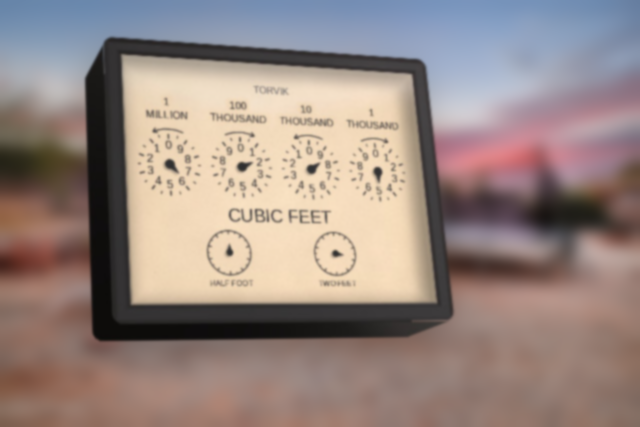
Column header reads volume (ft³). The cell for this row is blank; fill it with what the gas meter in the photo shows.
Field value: 618500 ft³
